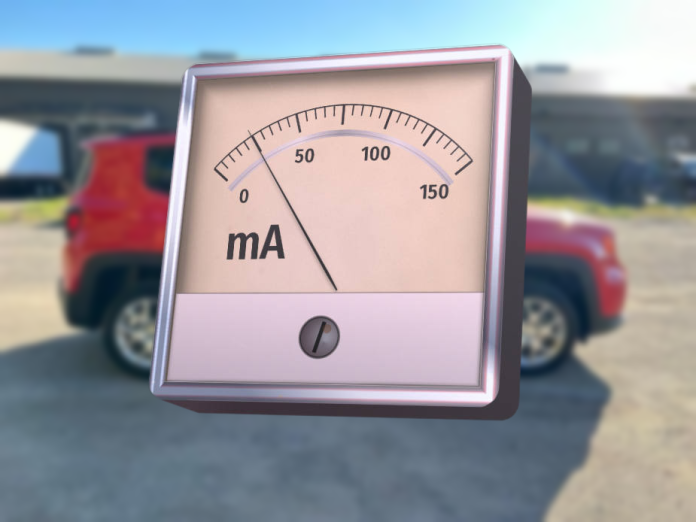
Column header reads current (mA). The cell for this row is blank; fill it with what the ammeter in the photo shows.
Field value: 25 mA
